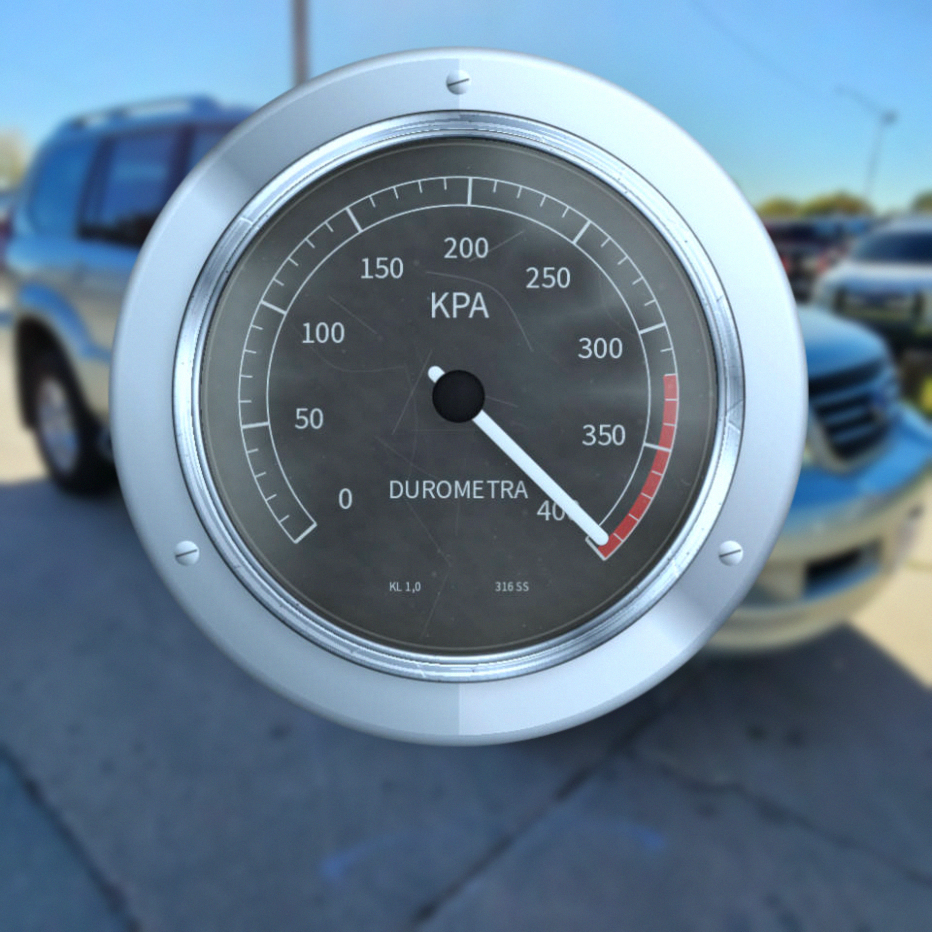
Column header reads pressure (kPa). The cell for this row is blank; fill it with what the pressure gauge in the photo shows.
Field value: 395 kPa
